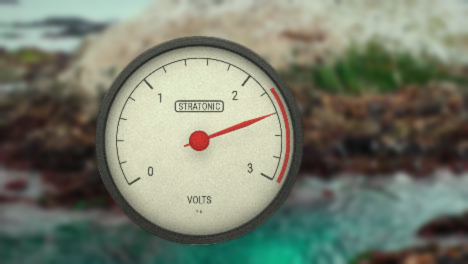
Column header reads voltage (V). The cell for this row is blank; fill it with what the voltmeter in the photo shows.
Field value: 2.4 V
